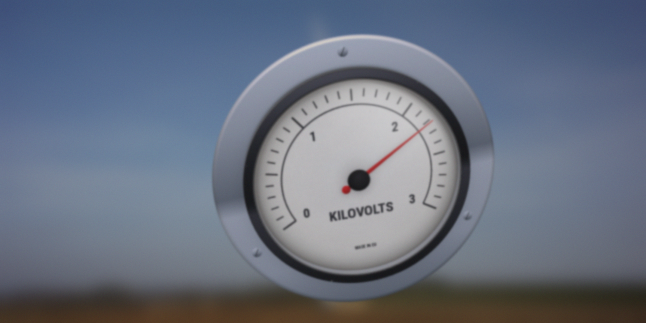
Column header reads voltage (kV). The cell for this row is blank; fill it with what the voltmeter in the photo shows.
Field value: 2.2 kV
